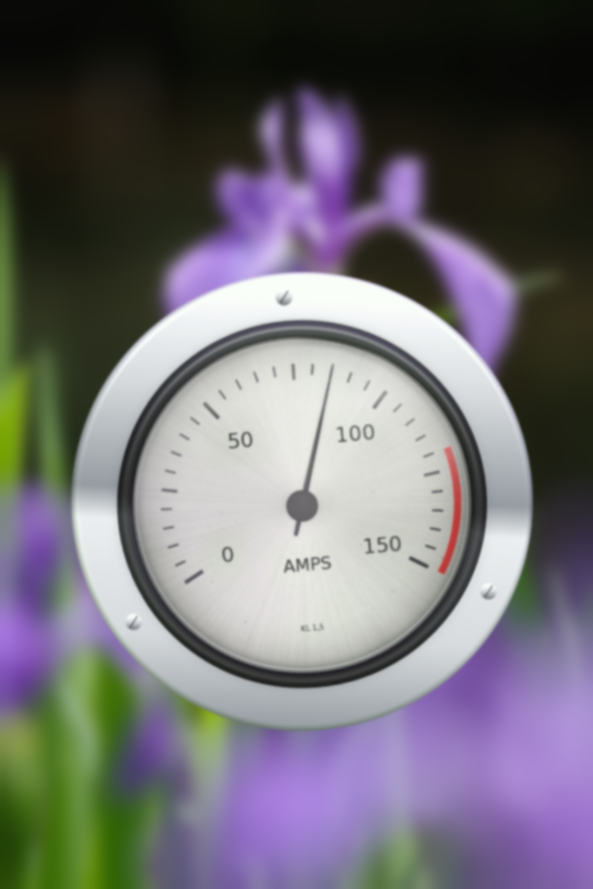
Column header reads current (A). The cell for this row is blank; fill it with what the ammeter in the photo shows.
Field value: 85 A
